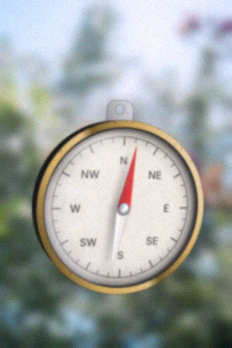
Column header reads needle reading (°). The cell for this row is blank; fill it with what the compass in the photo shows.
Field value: 10 °
